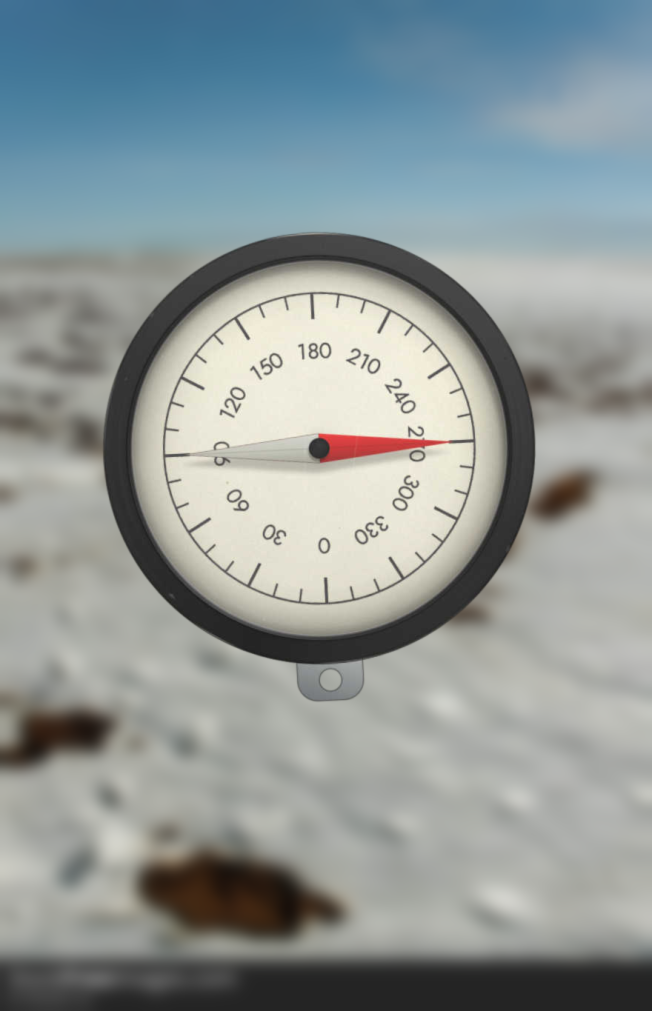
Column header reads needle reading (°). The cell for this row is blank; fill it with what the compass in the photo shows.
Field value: 270 °
